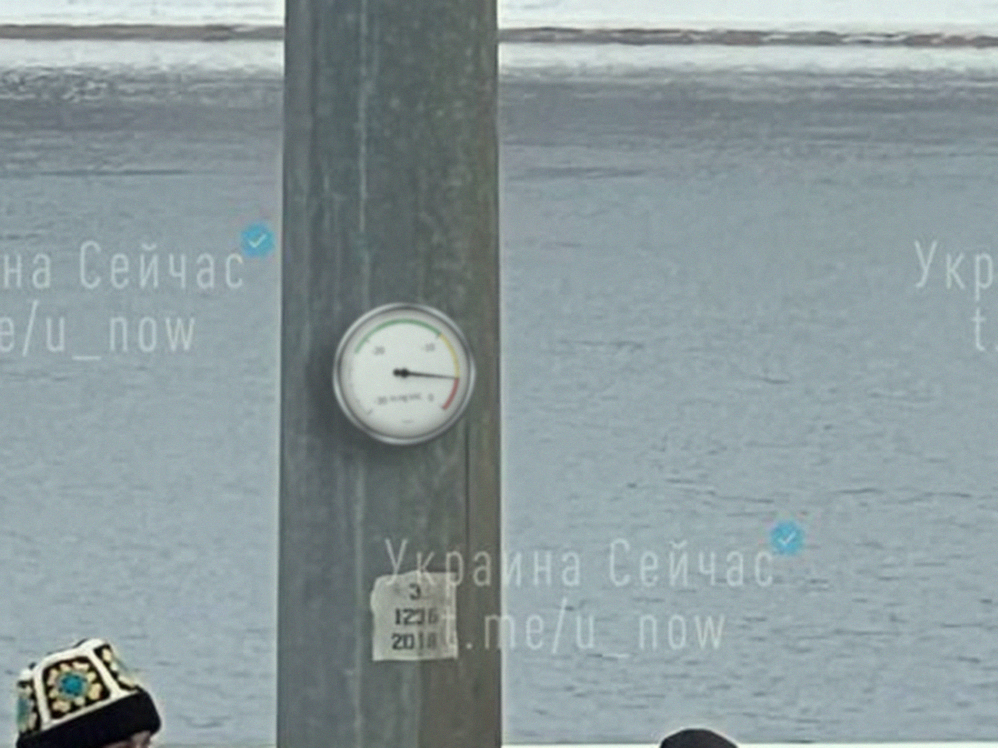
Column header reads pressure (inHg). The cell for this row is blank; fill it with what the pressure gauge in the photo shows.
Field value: -4 inHg
